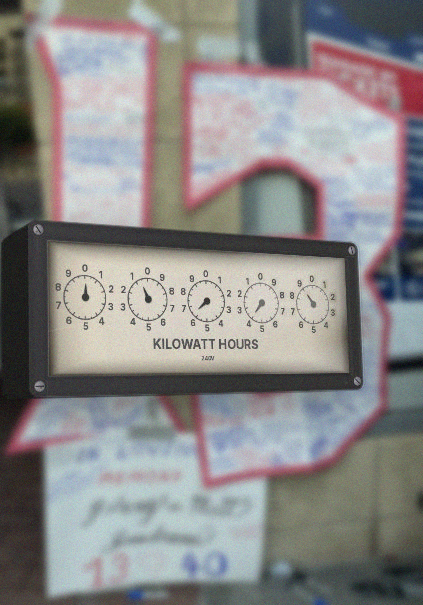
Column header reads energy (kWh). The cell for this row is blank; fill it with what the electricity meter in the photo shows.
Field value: 639 kWh
